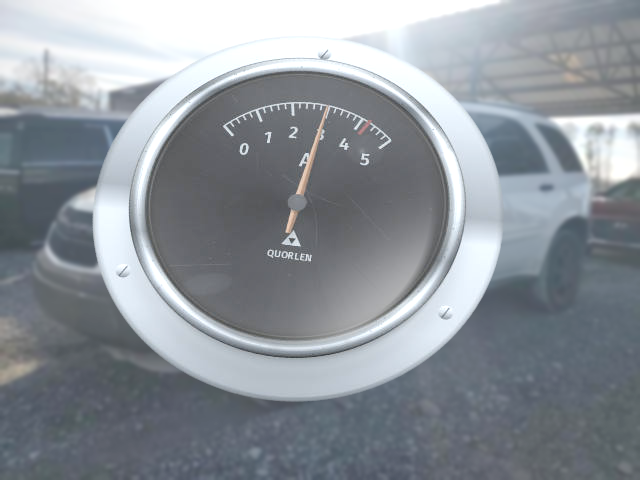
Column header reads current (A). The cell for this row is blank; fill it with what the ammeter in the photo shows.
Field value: 3 A
